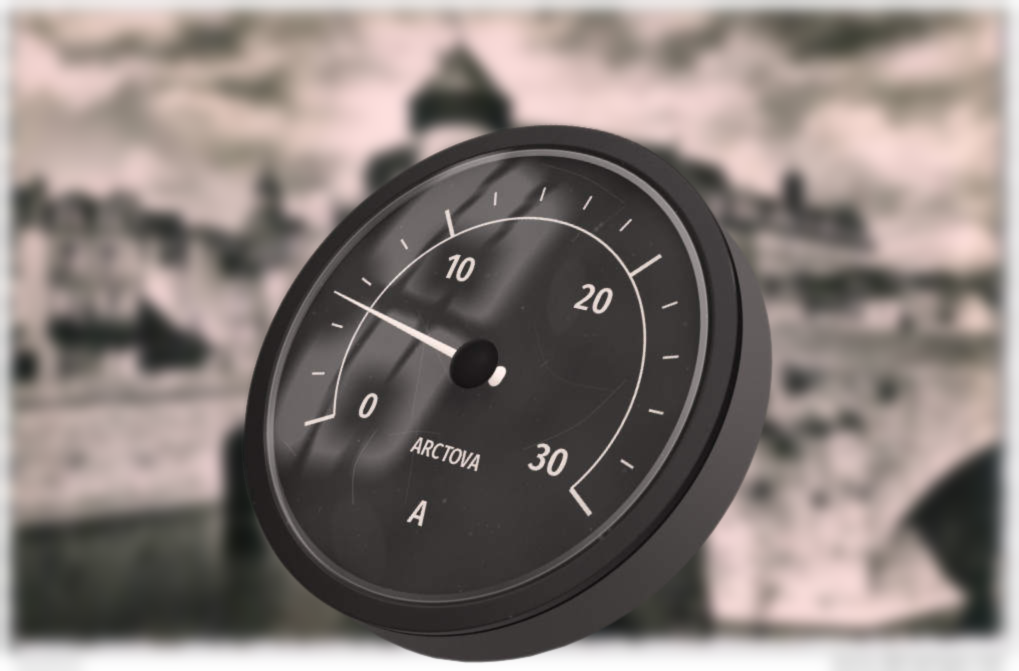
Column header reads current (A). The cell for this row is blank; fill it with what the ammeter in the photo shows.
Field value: 5 A
